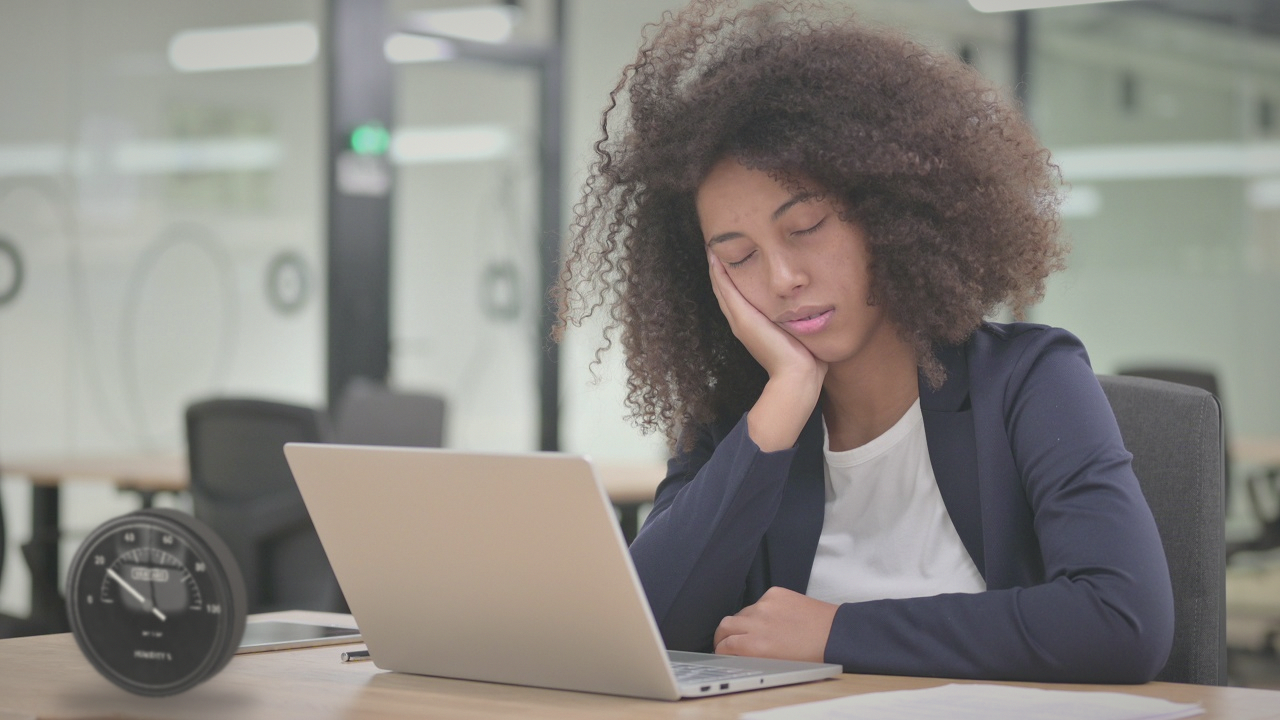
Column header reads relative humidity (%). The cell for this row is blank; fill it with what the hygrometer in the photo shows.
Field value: 20 %
